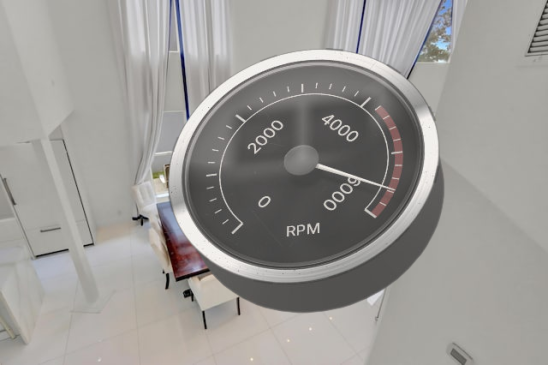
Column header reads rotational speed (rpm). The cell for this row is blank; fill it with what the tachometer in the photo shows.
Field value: 5600 rpm
